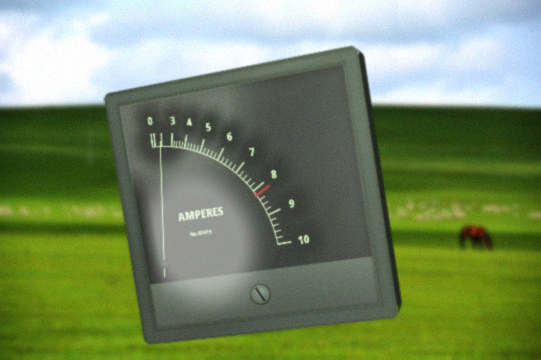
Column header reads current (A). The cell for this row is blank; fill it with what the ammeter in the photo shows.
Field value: 2 A
